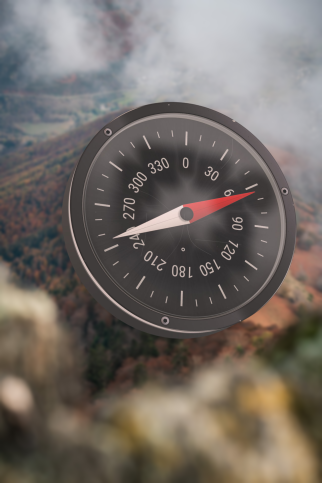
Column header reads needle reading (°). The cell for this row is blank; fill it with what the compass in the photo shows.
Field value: 65 °
